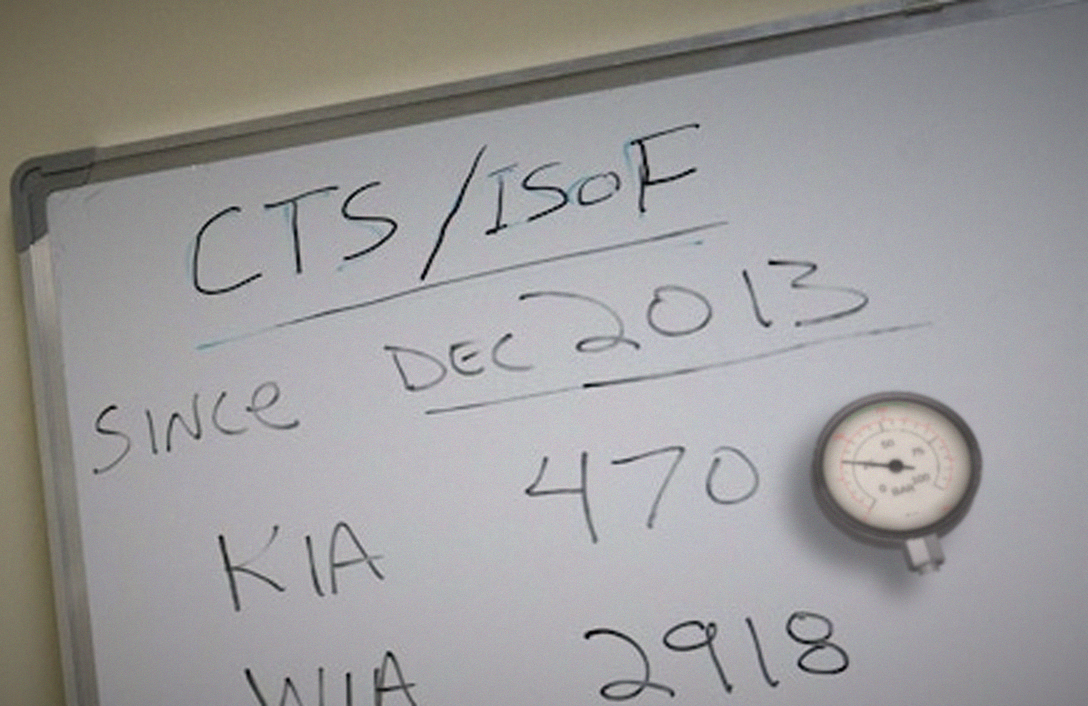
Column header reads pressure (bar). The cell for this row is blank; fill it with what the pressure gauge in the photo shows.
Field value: 25 bar
